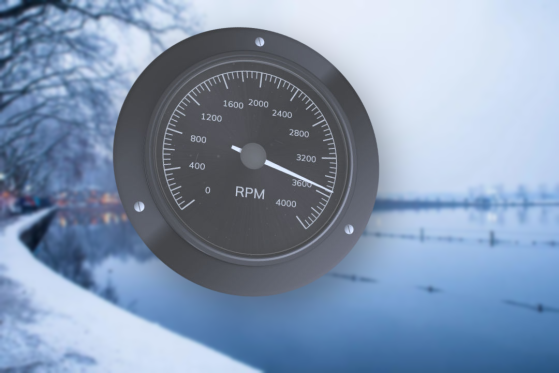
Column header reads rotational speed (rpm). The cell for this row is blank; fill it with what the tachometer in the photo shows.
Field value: 3550 rpm
